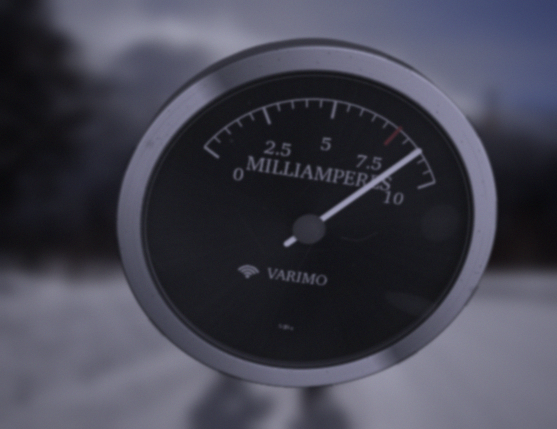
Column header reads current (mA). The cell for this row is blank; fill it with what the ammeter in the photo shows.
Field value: 8.5 mA
